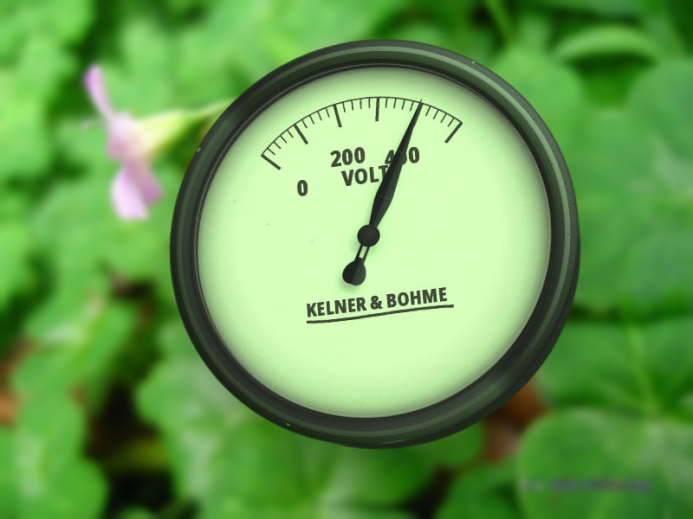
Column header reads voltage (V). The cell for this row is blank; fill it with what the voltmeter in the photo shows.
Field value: 400 V
